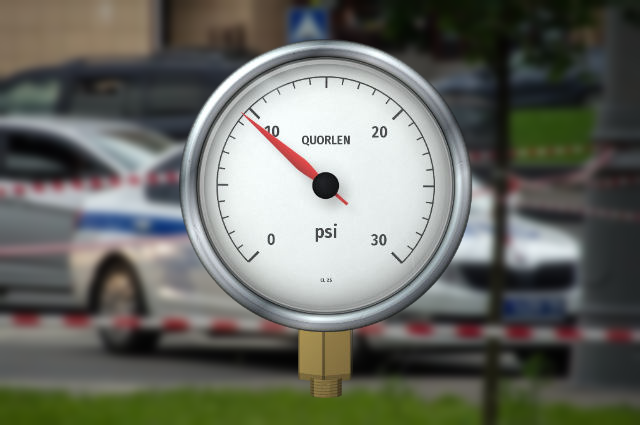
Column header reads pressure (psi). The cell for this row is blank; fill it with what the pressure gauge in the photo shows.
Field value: 9.5 psi
